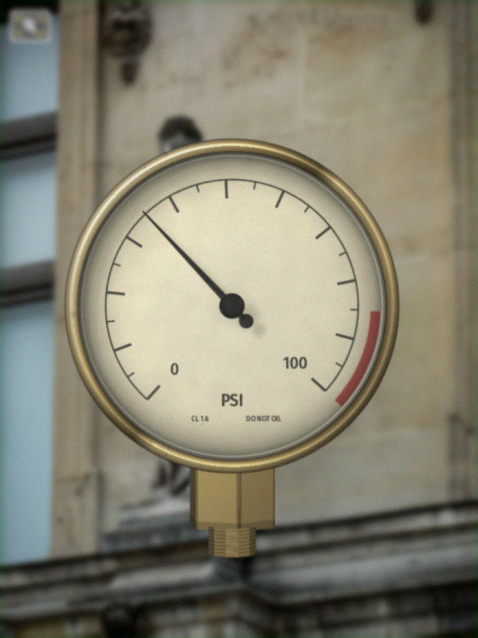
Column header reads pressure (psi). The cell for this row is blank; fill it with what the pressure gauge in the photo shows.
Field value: 35 psi
